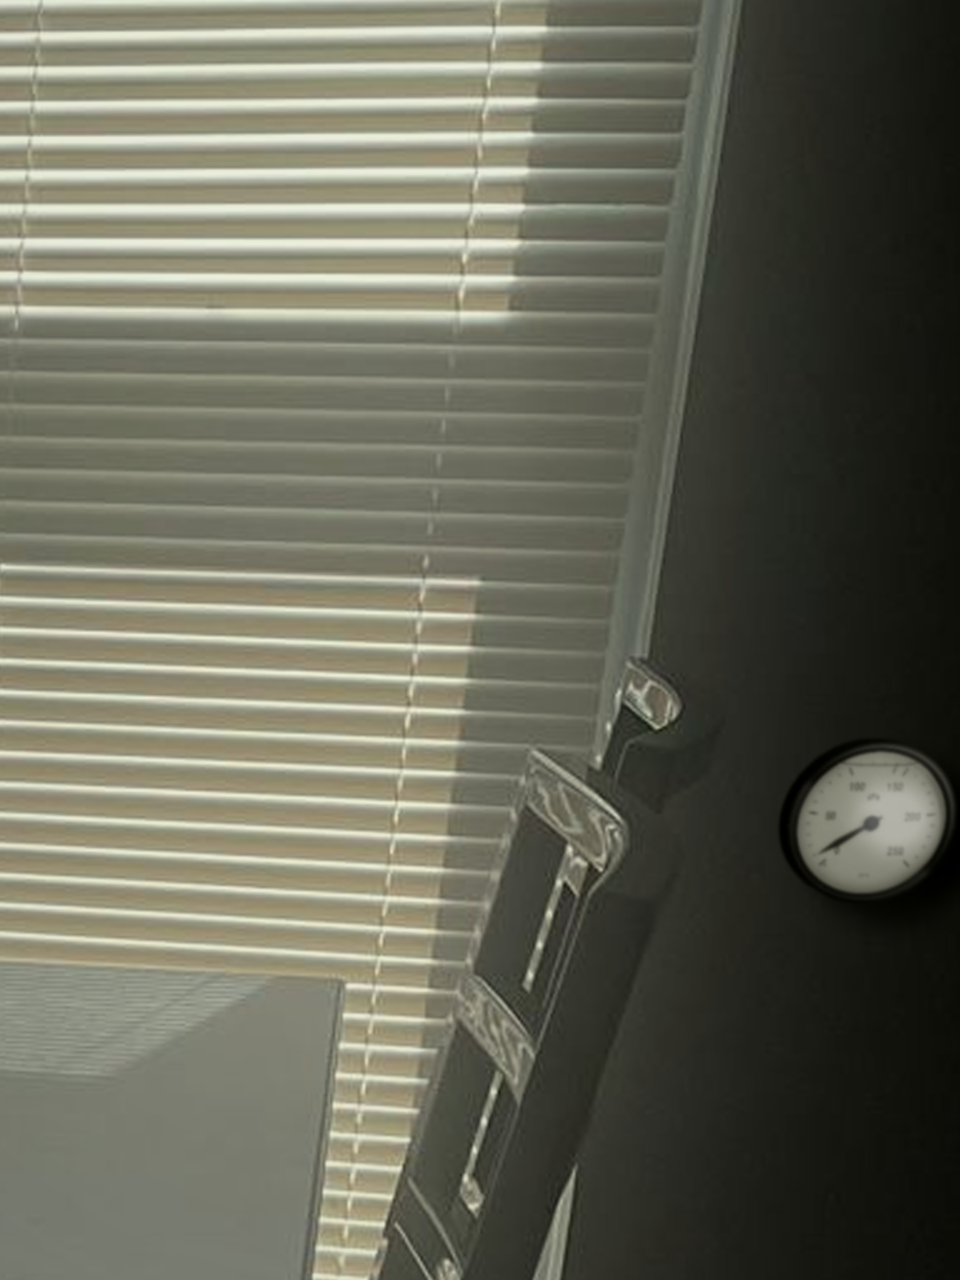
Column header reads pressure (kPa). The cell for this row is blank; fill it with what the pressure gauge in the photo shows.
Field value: 10 kPa
